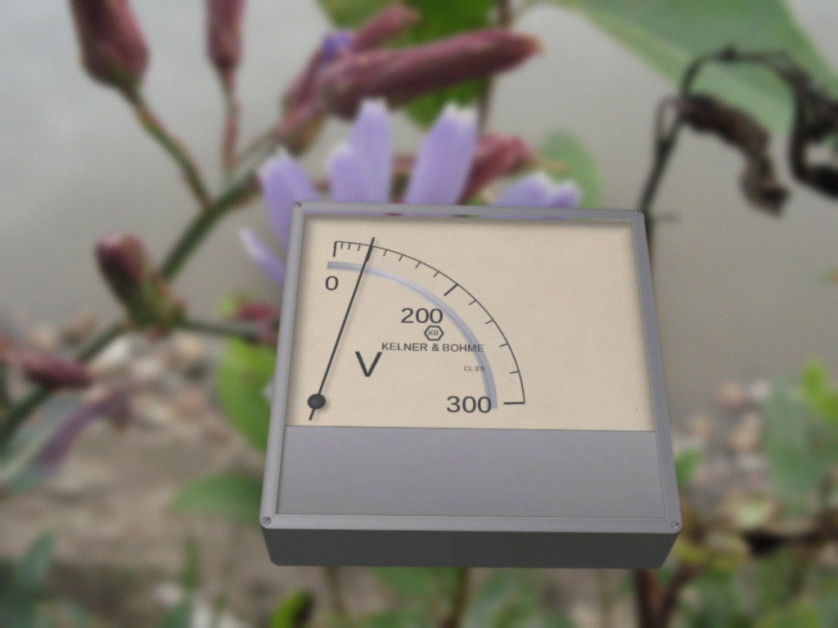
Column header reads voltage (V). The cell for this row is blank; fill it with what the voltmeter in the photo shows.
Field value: 100 V
